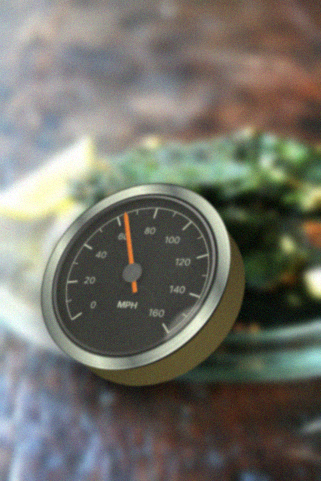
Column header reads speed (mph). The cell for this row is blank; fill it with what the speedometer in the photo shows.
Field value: 65 mph
